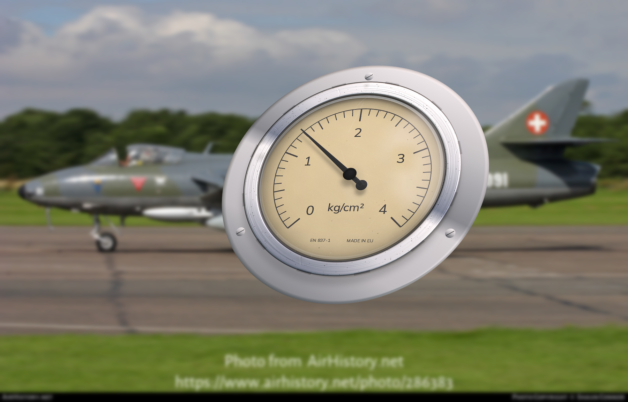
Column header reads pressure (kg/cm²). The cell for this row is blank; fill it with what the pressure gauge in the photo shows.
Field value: 1.3 kg/cm²
